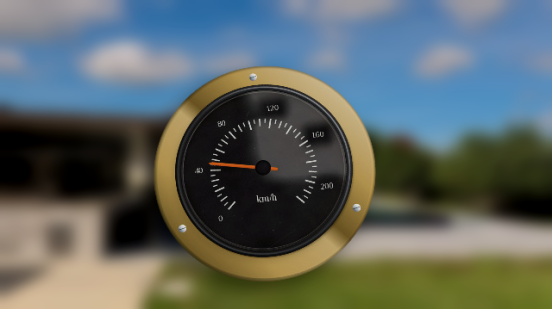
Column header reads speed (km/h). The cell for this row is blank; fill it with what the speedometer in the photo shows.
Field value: 45 km/h
